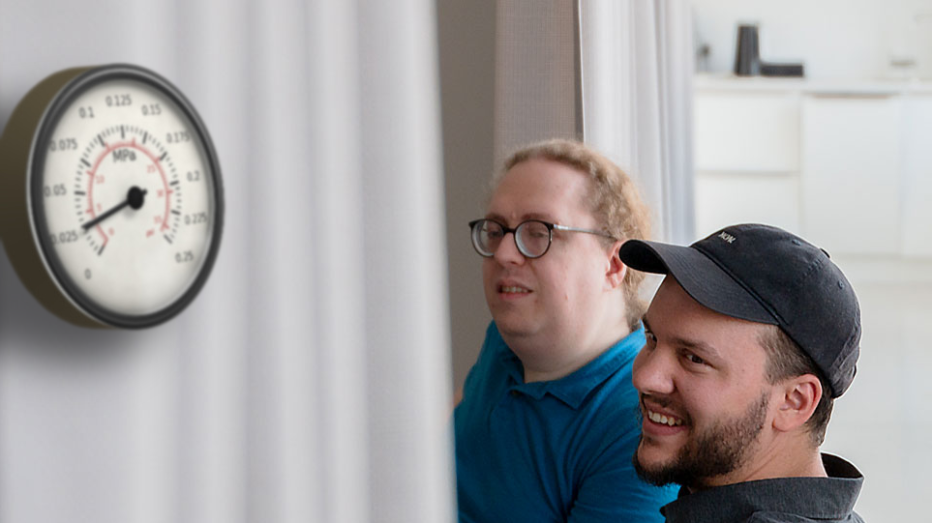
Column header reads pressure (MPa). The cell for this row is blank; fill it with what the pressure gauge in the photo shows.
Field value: 0.025 MPa
